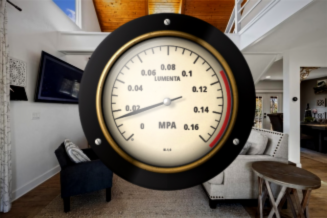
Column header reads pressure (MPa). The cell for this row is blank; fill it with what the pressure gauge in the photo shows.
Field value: 0.015 MPa
